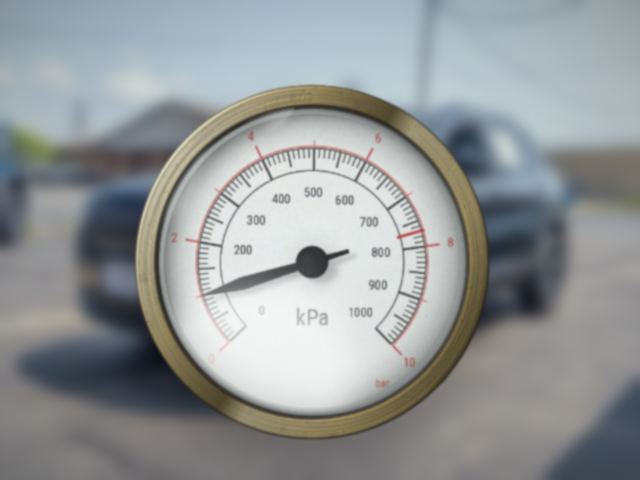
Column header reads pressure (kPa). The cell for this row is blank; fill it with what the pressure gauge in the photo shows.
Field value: 100 kPa
